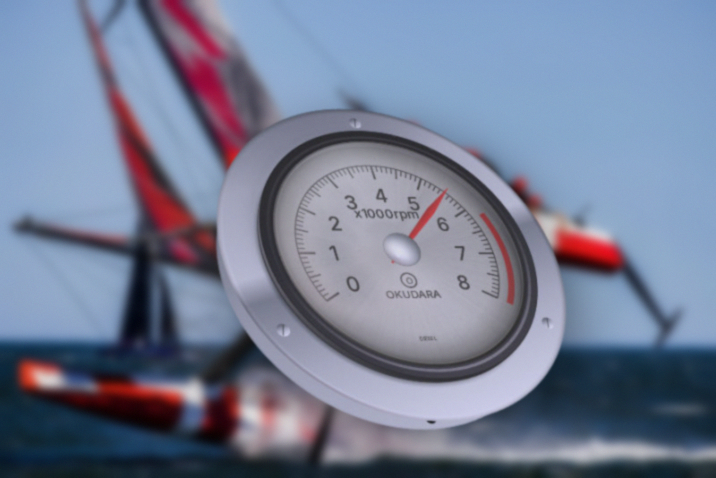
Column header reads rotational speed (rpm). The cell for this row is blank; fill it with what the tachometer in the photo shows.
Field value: 5500 rpm
